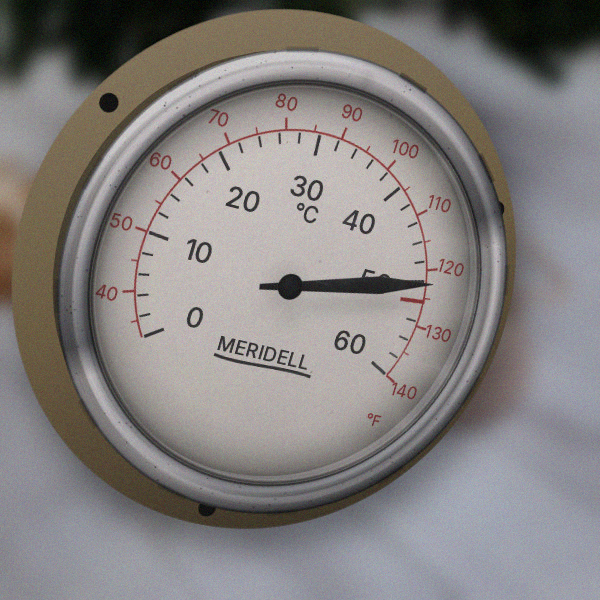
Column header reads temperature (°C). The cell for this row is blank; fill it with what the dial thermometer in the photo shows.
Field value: 50 °C
